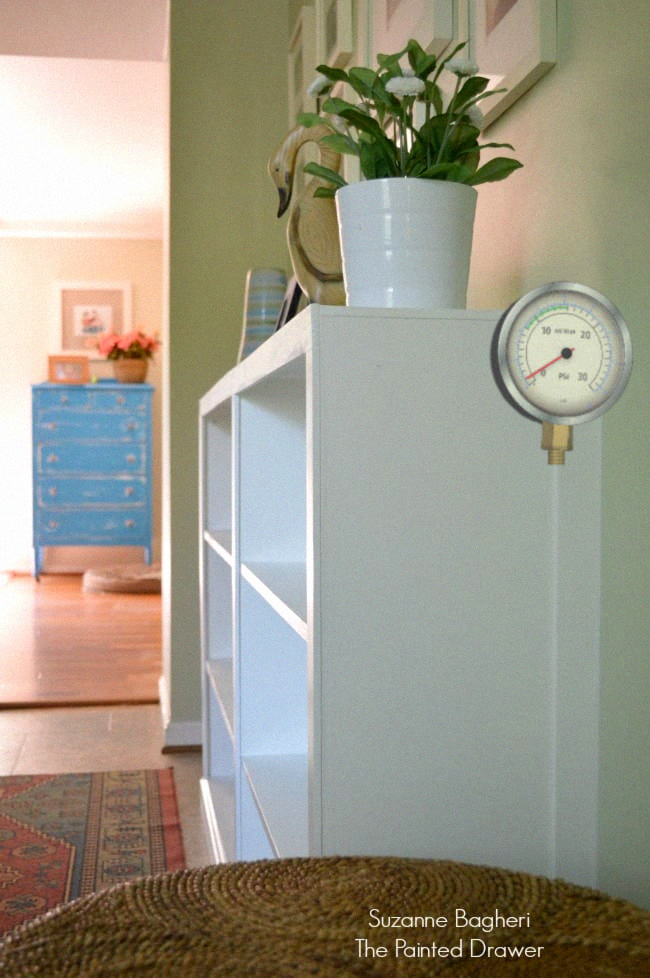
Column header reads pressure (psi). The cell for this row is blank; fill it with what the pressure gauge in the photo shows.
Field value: 1 psi
